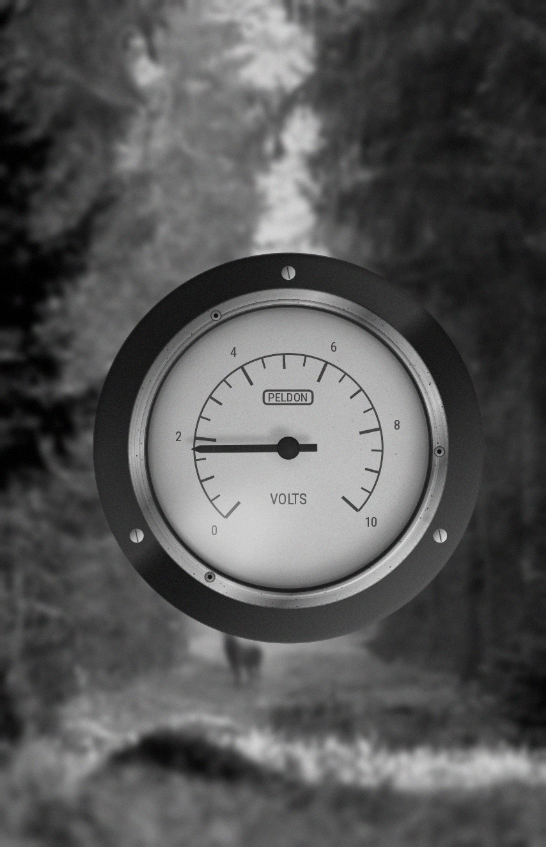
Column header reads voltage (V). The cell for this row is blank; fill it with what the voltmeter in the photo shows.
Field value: 1.75 V
